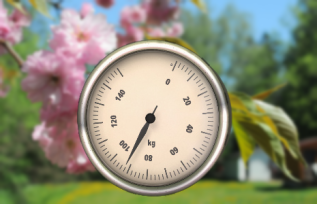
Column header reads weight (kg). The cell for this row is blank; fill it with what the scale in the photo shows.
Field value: 92 kg
